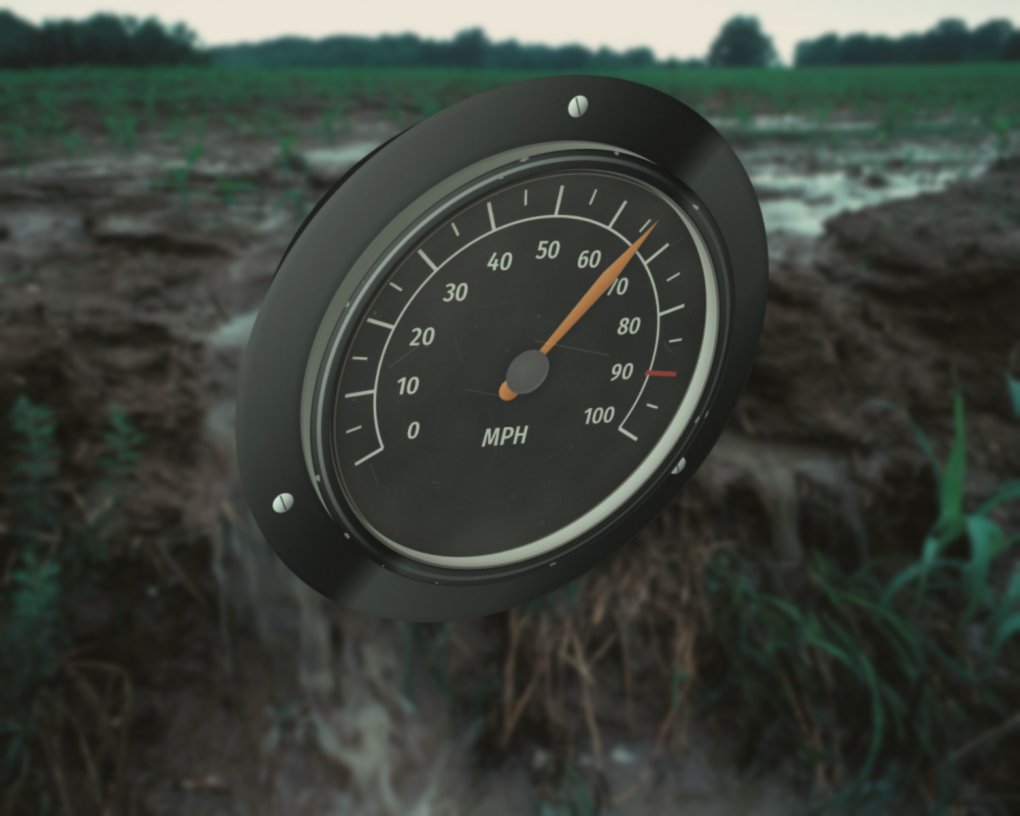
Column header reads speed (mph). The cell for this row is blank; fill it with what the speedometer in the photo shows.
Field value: 65 mph
